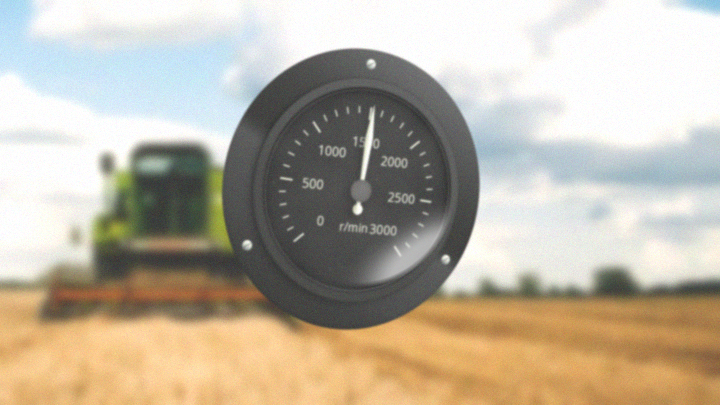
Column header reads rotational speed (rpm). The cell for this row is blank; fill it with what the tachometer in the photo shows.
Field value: 1500 rpm
